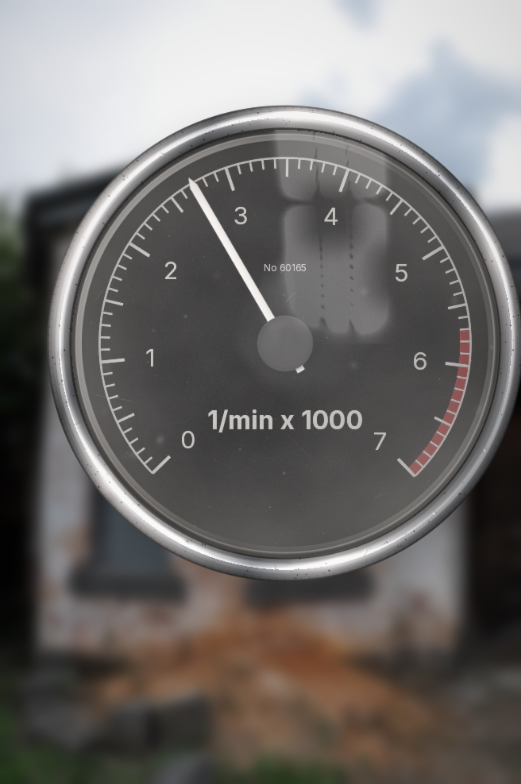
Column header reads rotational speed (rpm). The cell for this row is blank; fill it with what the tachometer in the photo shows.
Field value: 2700 rpm
